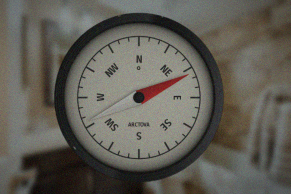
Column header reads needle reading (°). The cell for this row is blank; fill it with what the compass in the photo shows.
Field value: 65 °
